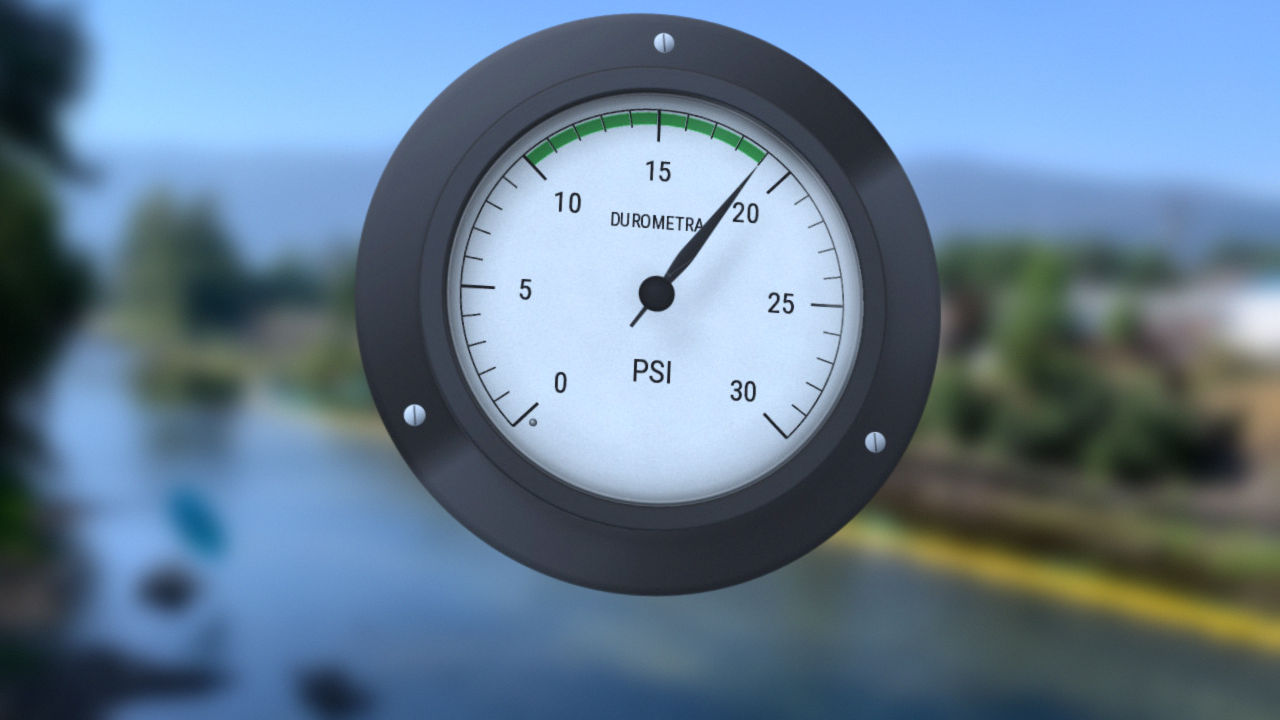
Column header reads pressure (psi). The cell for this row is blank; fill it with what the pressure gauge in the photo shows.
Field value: 19 psi
